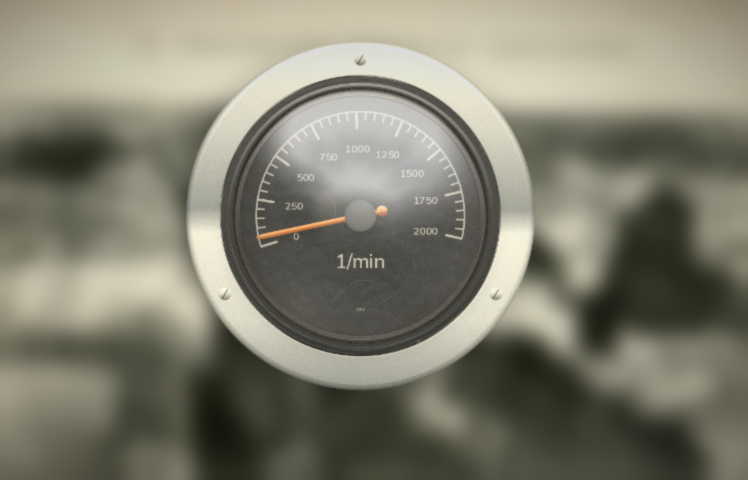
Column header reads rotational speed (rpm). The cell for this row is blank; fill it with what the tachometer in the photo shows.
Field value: 50 rpm
